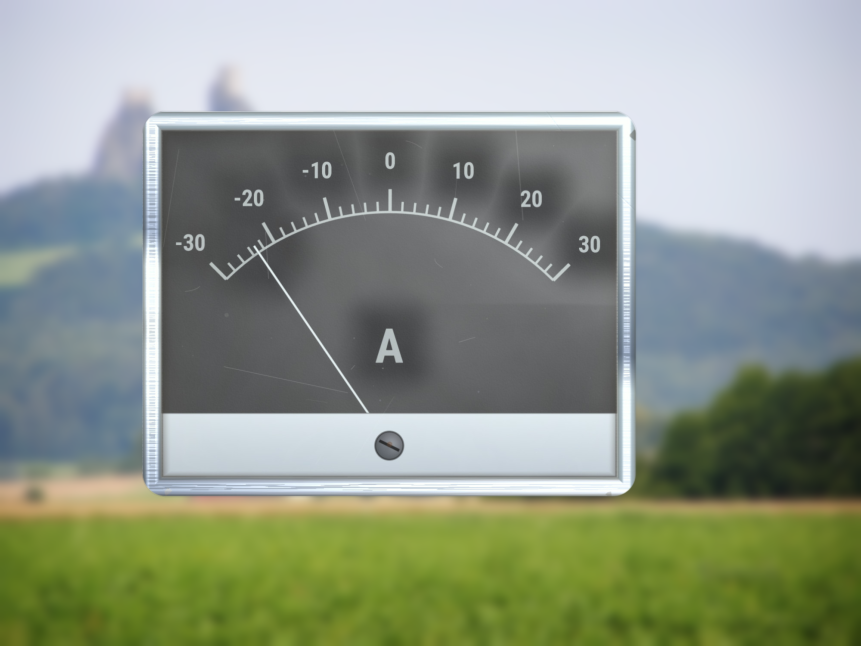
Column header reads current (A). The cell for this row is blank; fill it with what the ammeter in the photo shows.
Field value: -23 A
